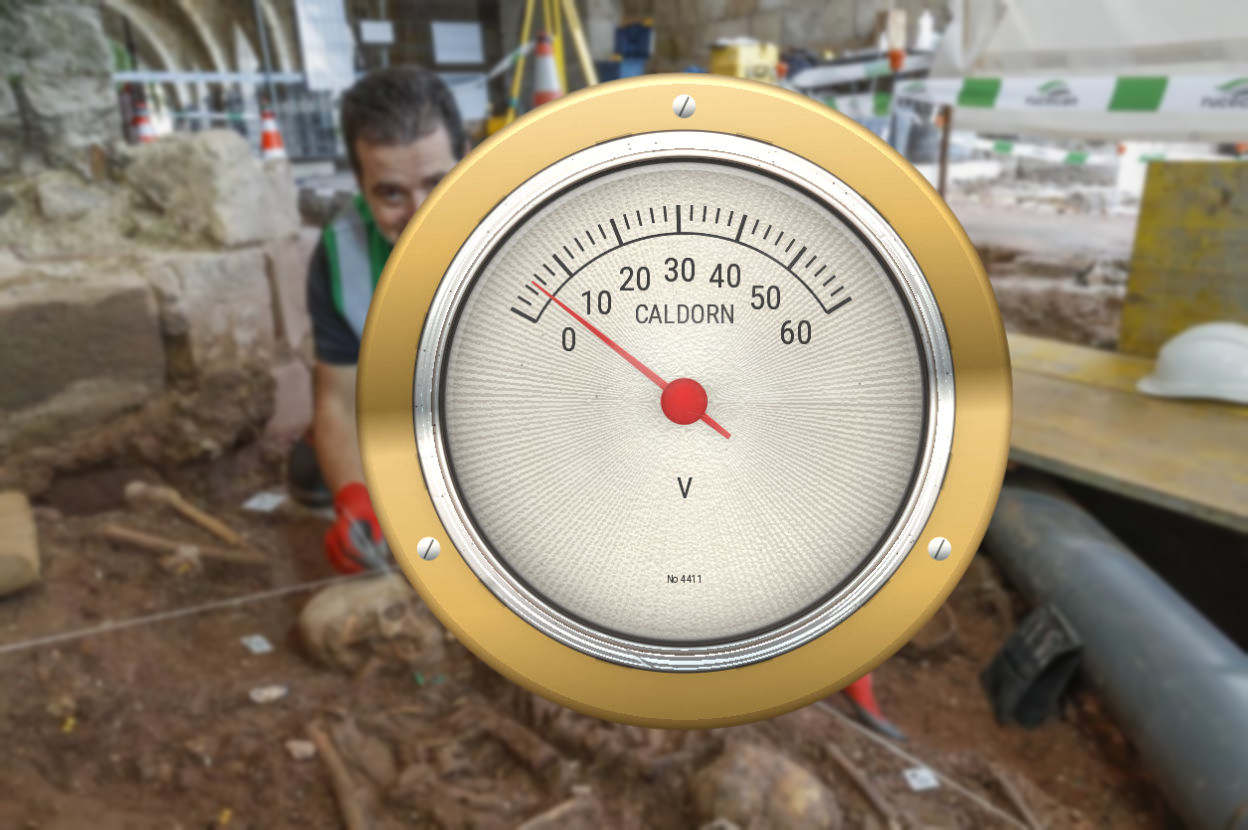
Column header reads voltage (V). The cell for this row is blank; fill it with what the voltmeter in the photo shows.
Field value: 5 V
